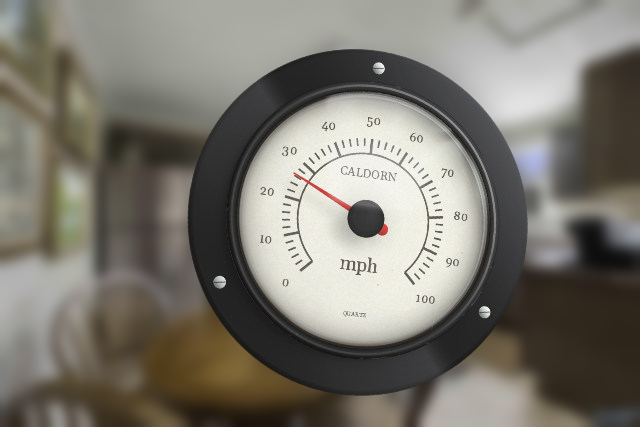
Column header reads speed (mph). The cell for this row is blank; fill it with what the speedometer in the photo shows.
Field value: 26 mph
